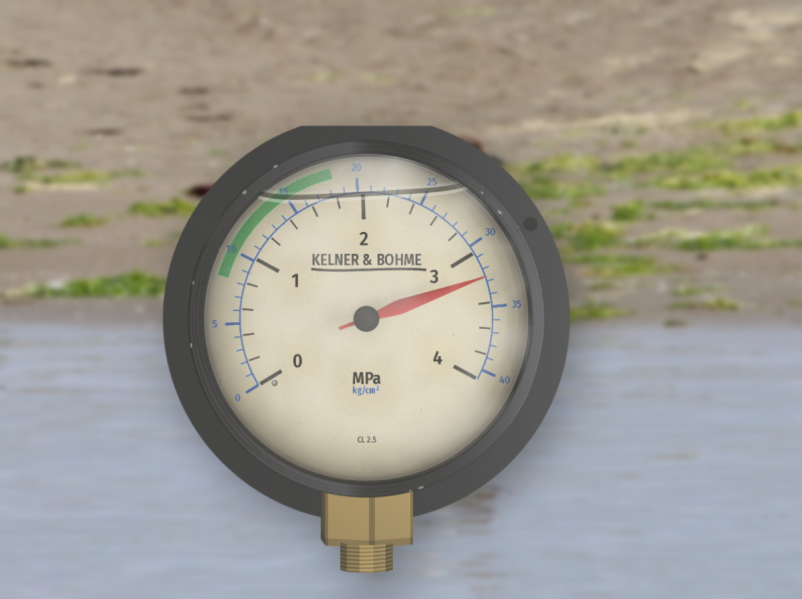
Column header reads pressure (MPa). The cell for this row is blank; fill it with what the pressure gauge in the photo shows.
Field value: 3.2 MPa
